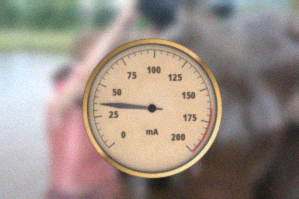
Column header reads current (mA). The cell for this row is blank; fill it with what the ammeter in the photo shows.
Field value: 35 mA
